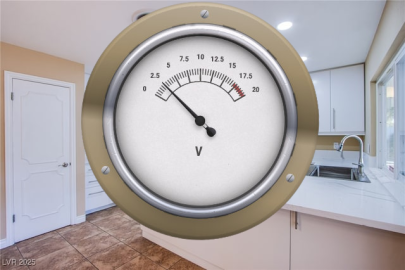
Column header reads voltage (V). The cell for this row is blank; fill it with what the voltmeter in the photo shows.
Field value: 2.5 V
